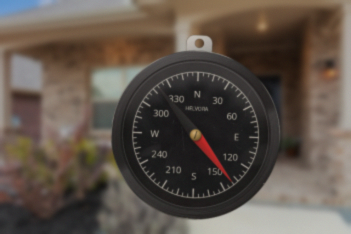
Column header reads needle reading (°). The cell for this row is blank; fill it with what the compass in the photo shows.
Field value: 140 °
